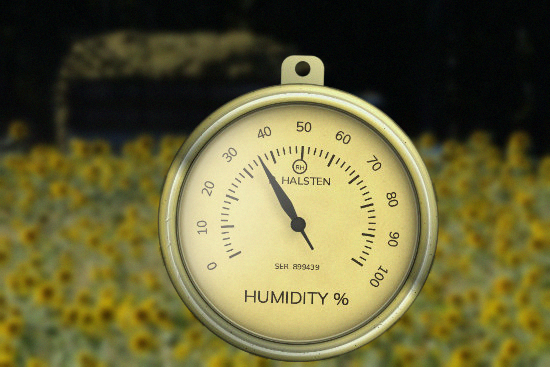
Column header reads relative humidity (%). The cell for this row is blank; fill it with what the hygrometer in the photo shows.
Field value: 36 %
